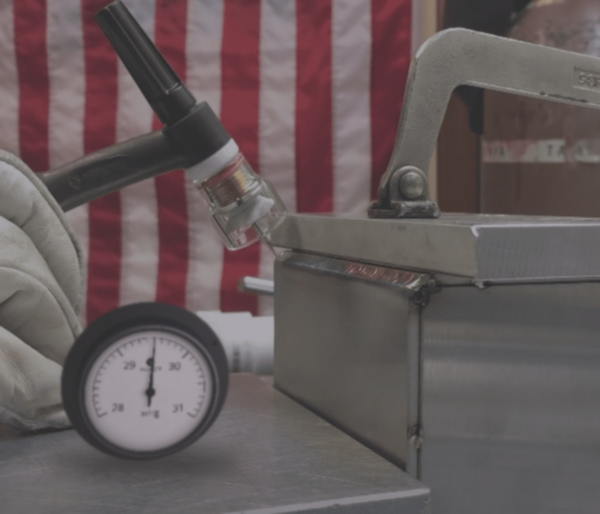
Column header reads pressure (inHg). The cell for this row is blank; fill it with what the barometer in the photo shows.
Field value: 29.5 inHg
